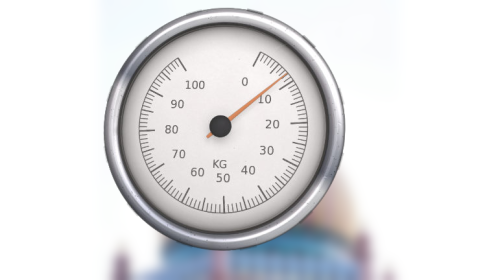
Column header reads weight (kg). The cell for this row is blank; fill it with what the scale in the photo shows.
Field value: 8 kg
